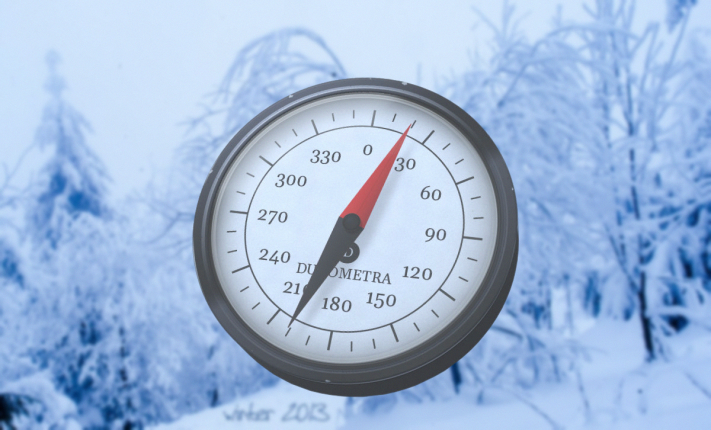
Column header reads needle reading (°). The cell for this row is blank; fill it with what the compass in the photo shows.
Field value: 20 °
